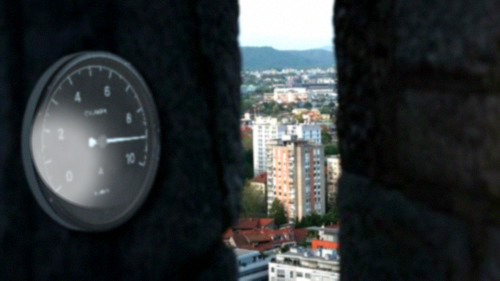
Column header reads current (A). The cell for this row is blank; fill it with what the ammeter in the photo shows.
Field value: 9 A
